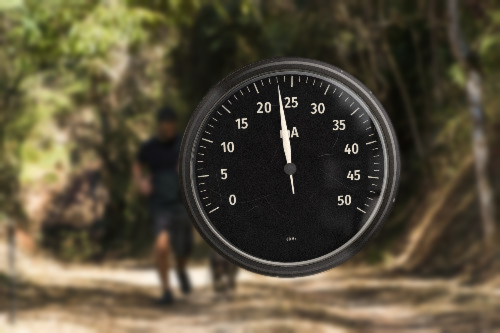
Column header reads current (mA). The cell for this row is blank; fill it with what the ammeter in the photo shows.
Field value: 23 mA
